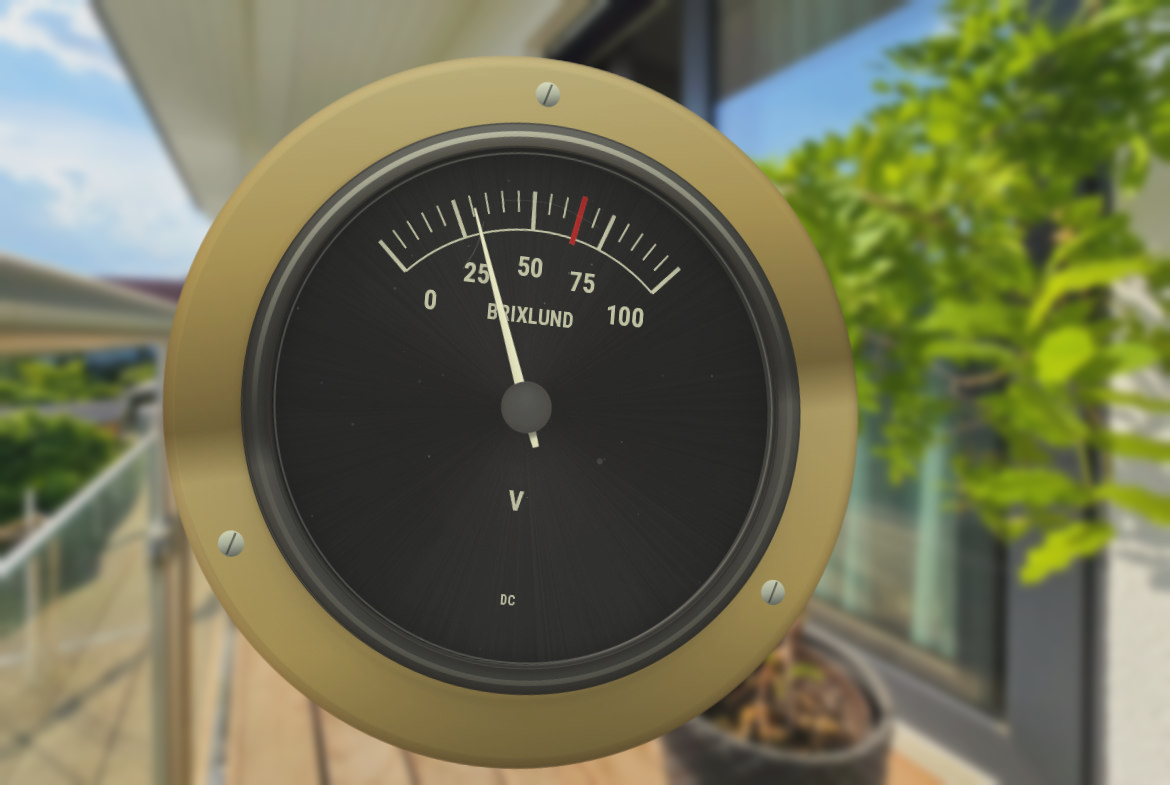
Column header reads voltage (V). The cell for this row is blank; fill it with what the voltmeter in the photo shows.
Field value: 30 V
